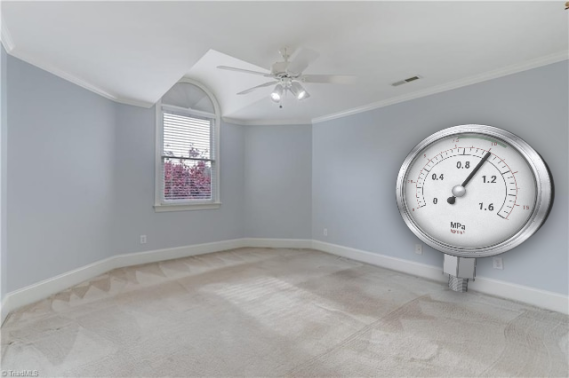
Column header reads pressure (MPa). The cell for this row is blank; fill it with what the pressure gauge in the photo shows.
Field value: 1 MPa
